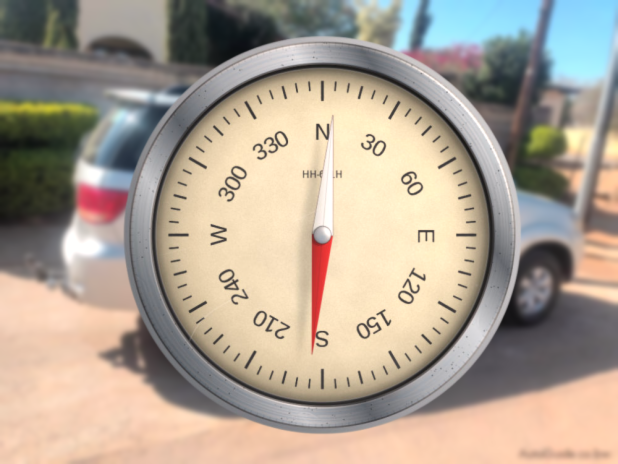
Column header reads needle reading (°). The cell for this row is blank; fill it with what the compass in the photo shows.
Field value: 185 °
